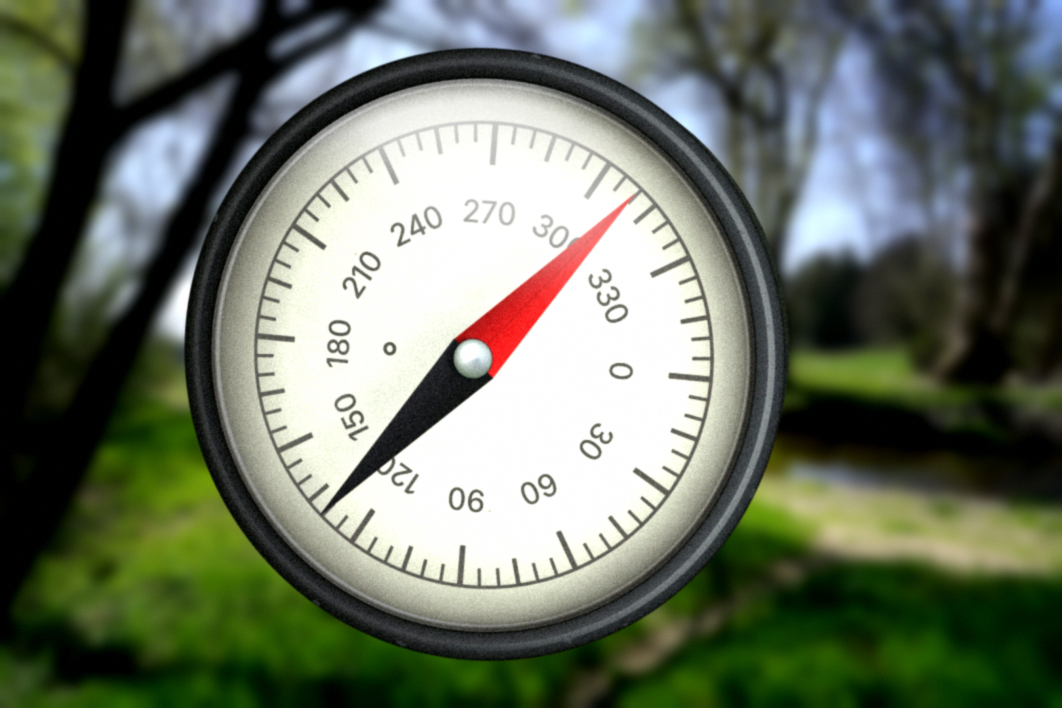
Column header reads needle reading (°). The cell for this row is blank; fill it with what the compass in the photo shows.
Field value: 310 °
